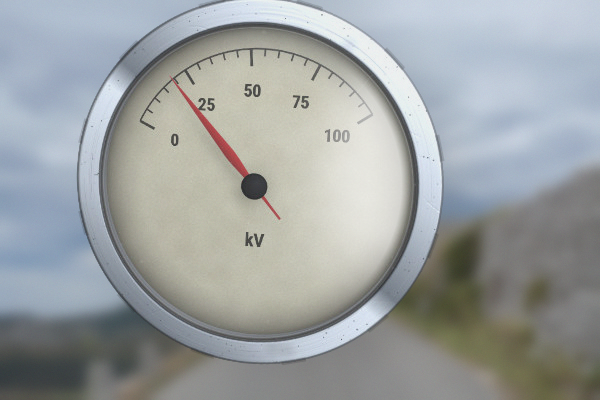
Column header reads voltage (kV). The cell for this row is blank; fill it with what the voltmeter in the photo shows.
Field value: 20 kV
